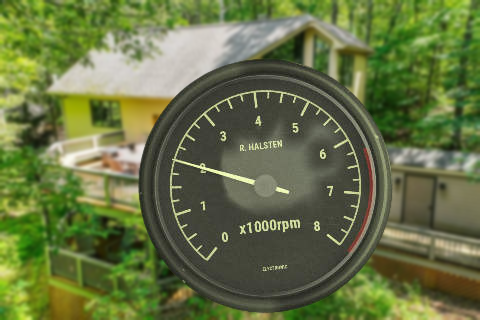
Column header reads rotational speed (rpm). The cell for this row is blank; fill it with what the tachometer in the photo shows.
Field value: 2000 rpm
